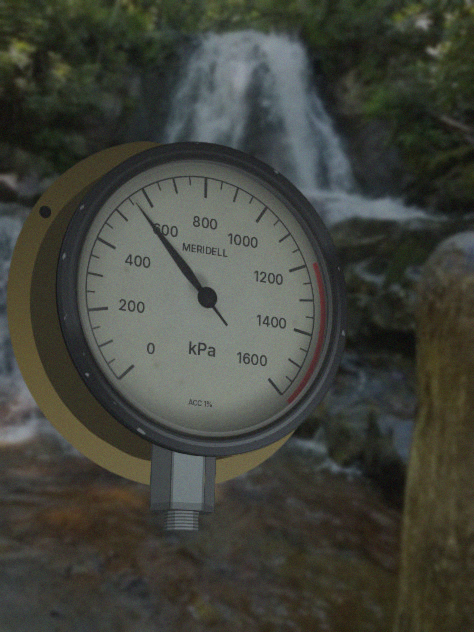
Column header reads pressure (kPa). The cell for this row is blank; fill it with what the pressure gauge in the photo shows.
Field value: 550 kPa
